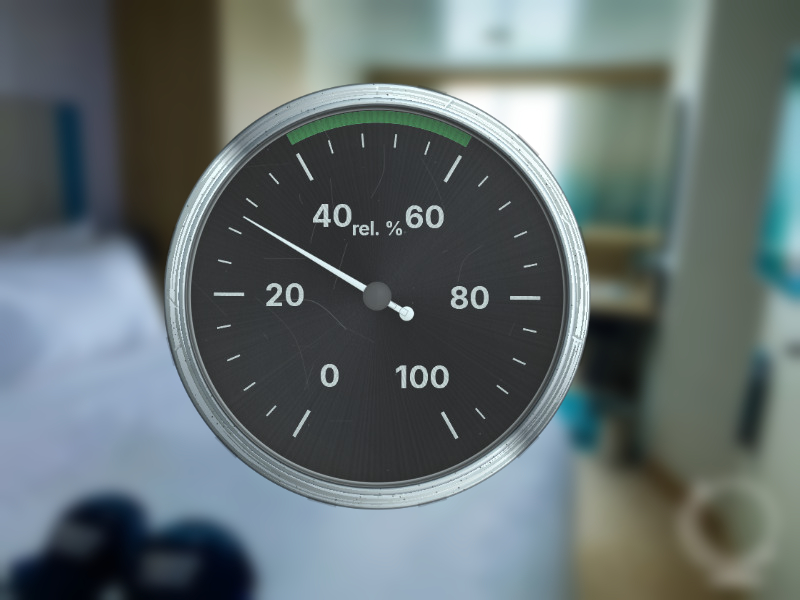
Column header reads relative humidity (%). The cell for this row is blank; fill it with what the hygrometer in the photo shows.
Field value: 30 %
